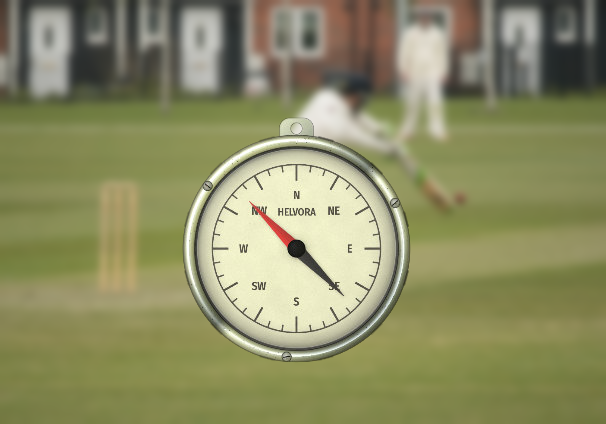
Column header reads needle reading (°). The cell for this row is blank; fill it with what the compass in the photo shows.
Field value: 315 °
